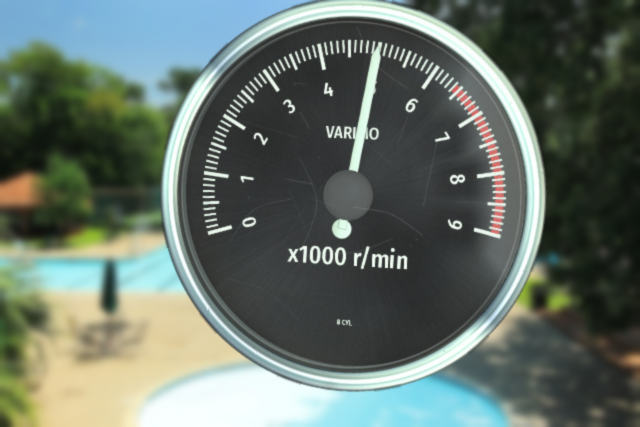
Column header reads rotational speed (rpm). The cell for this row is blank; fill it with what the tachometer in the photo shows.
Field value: 5000 rpm
